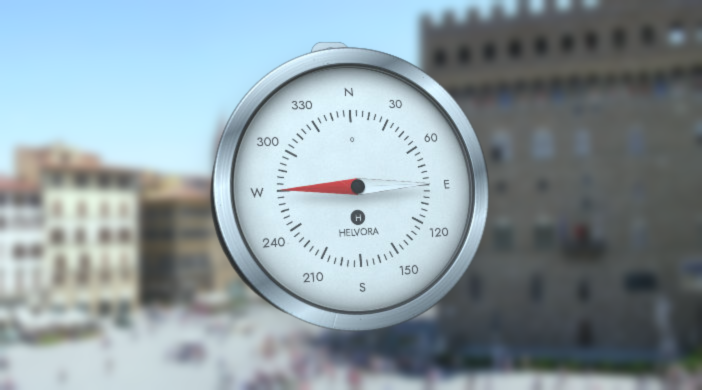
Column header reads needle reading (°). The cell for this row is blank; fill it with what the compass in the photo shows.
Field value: 270 °
